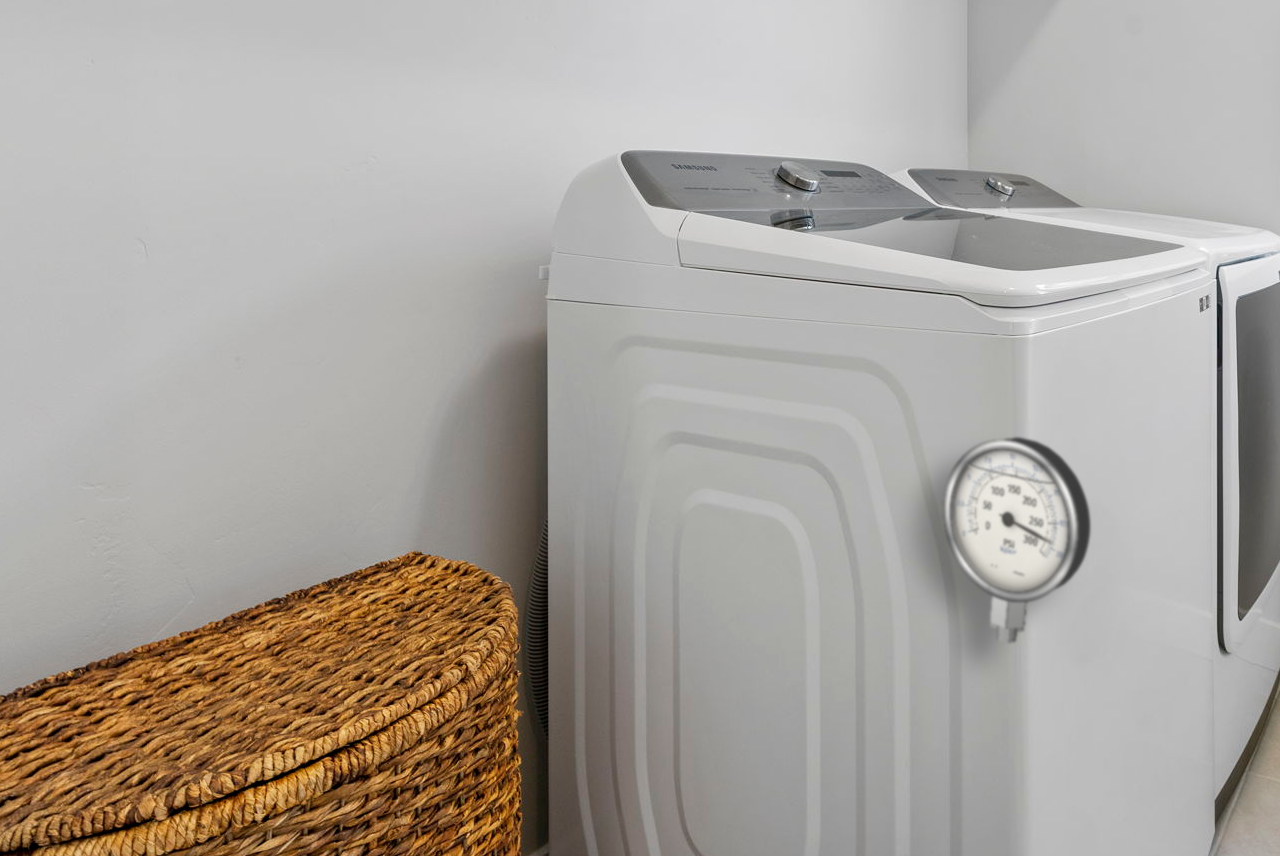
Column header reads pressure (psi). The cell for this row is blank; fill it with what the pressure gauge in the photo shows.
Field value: 275 psi
